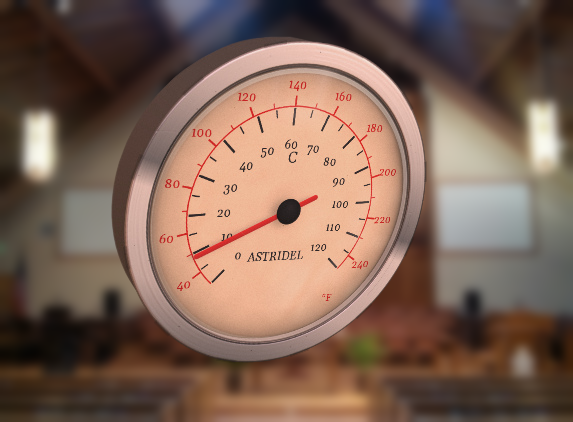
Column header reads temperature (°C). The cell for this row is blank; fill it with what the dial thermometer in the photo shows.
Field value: 10 °C
